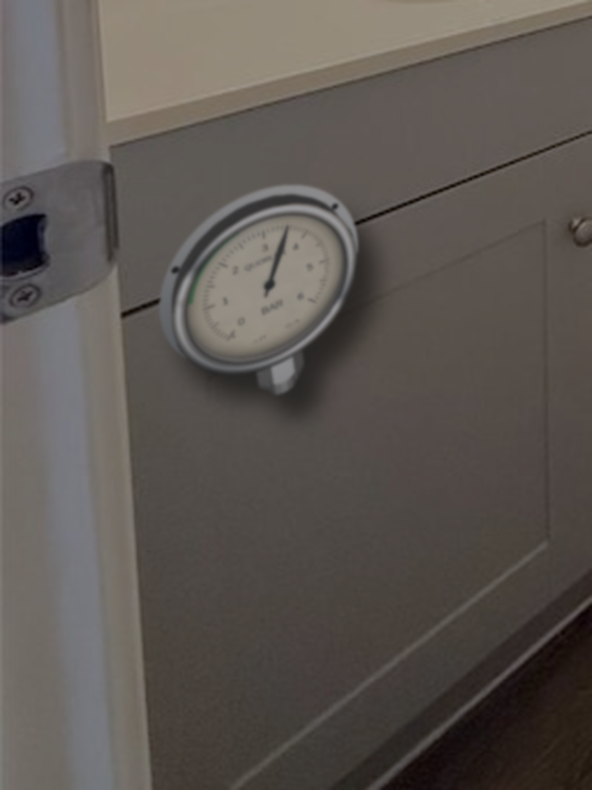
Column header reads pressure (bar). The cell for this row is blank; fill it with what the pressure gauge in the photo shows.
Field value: 3.5 bar
